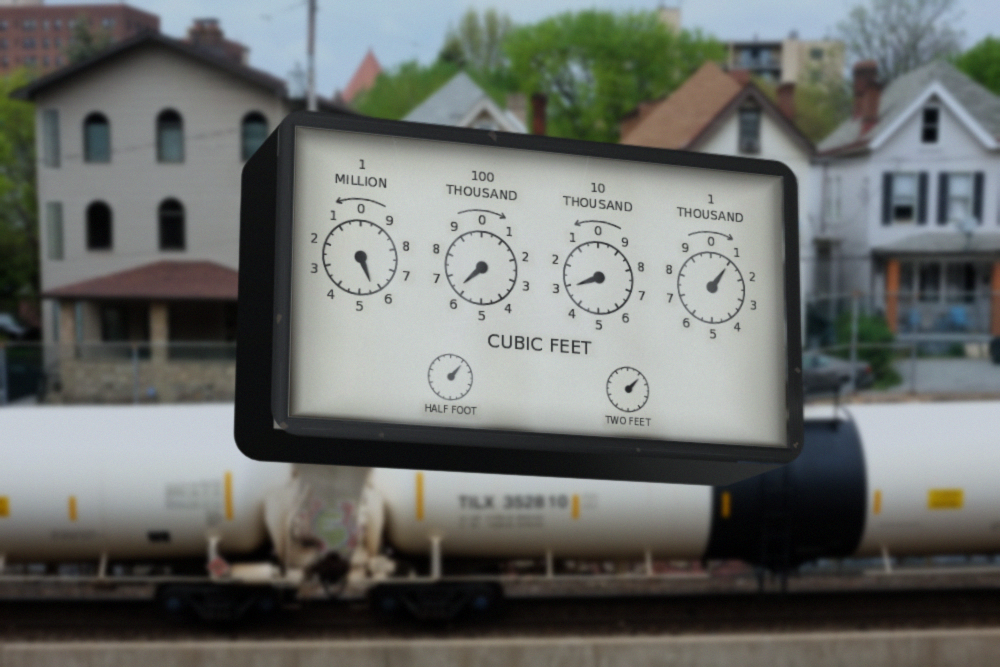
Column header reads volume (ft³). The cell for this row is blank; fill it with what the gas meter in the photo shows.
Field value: 563100 ft³
